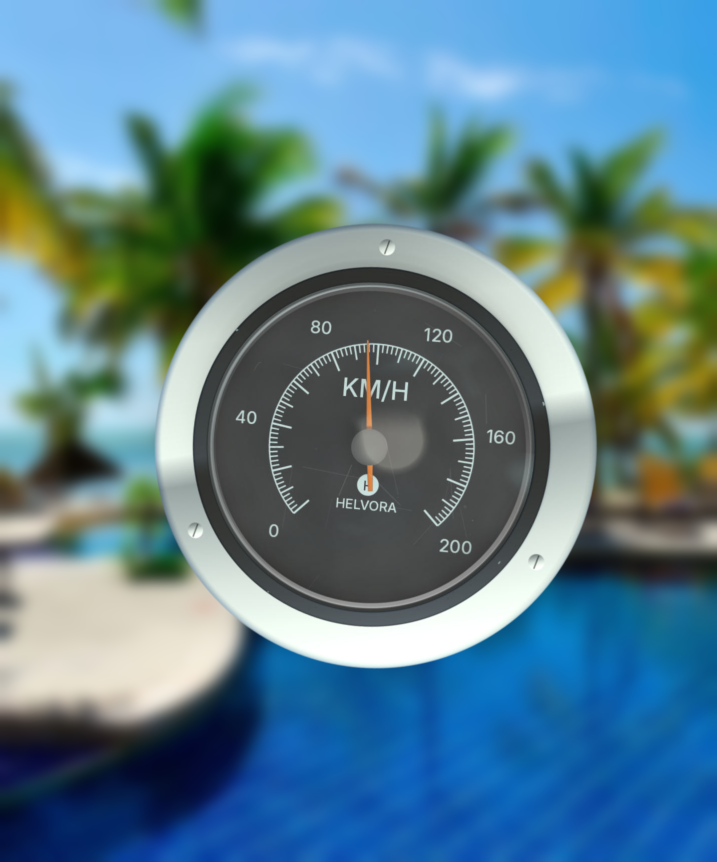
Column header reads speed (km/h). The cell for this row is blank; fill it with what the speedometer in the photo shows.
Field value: 96 km/h
